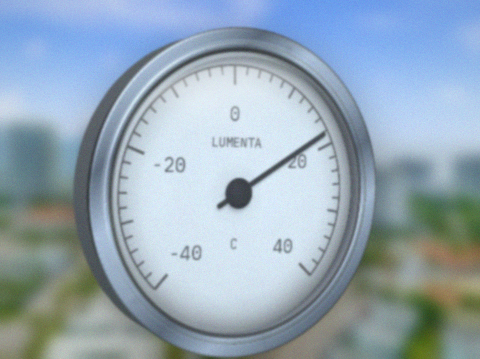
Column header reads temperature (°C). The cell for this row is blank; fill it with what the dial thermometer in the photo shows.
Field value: 18 °C
